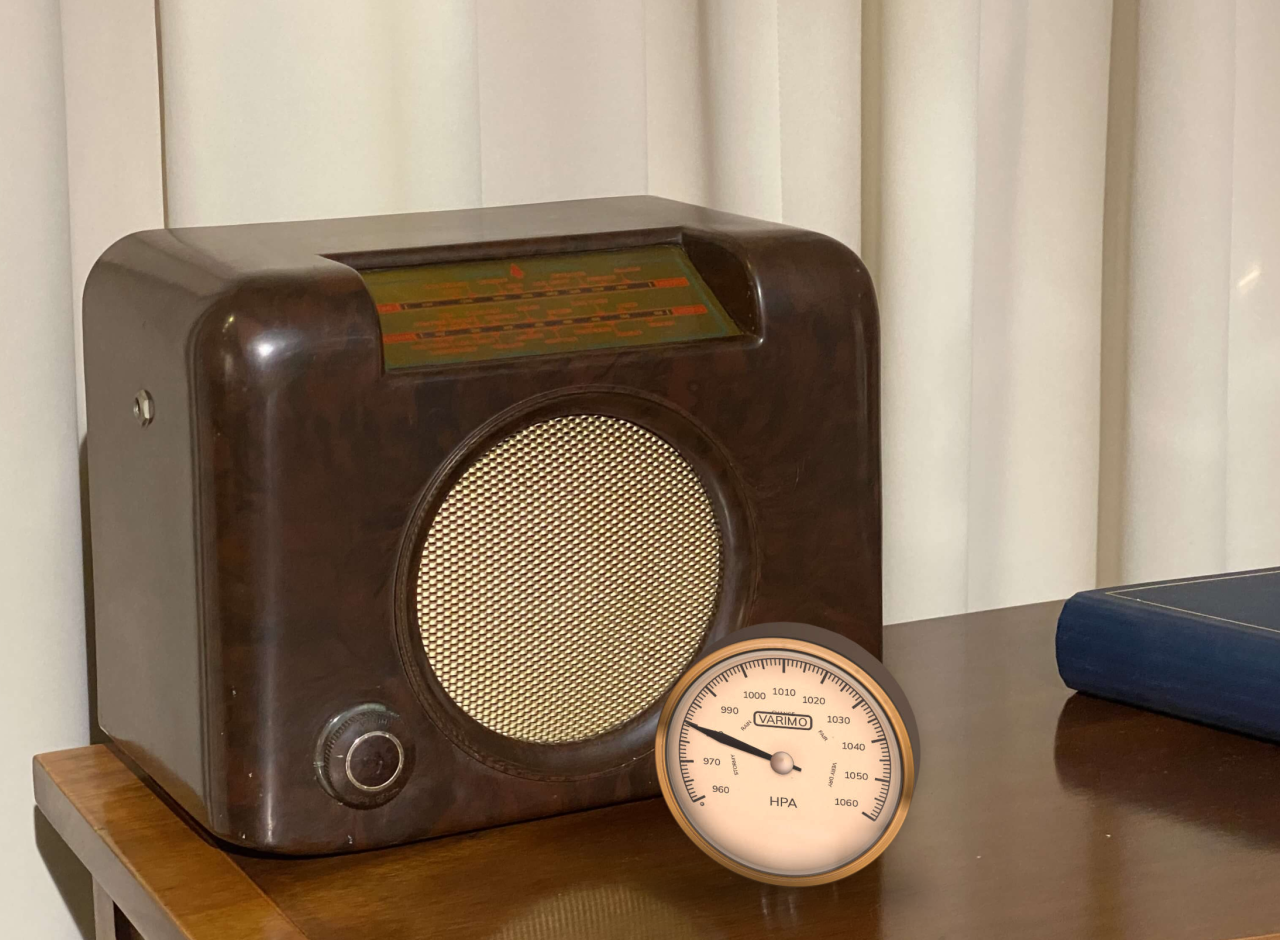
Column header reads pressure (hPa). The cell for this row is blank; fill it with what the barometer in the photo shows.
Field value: 980 hPa
